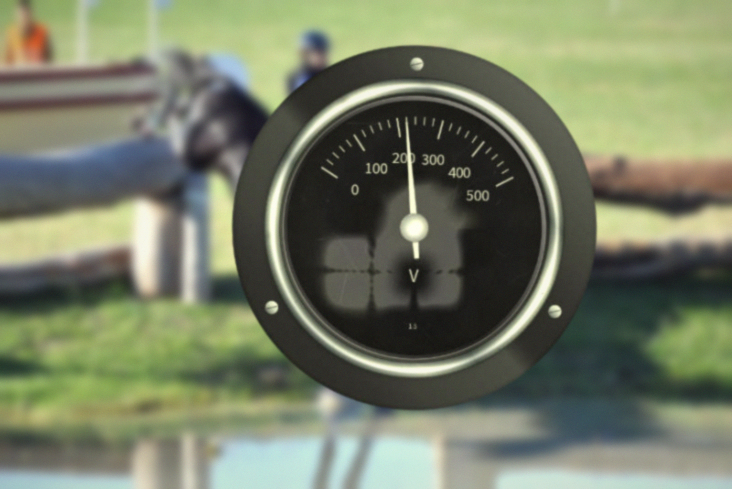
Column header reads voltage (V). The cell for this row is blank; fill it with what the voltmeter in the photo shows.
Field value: 220 V
